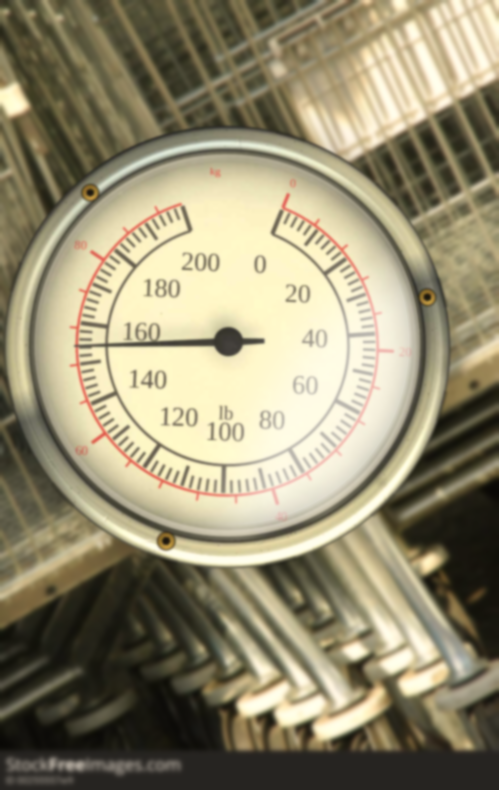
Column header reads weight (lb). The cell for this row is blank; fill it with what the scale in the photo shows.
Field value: 154 lb
